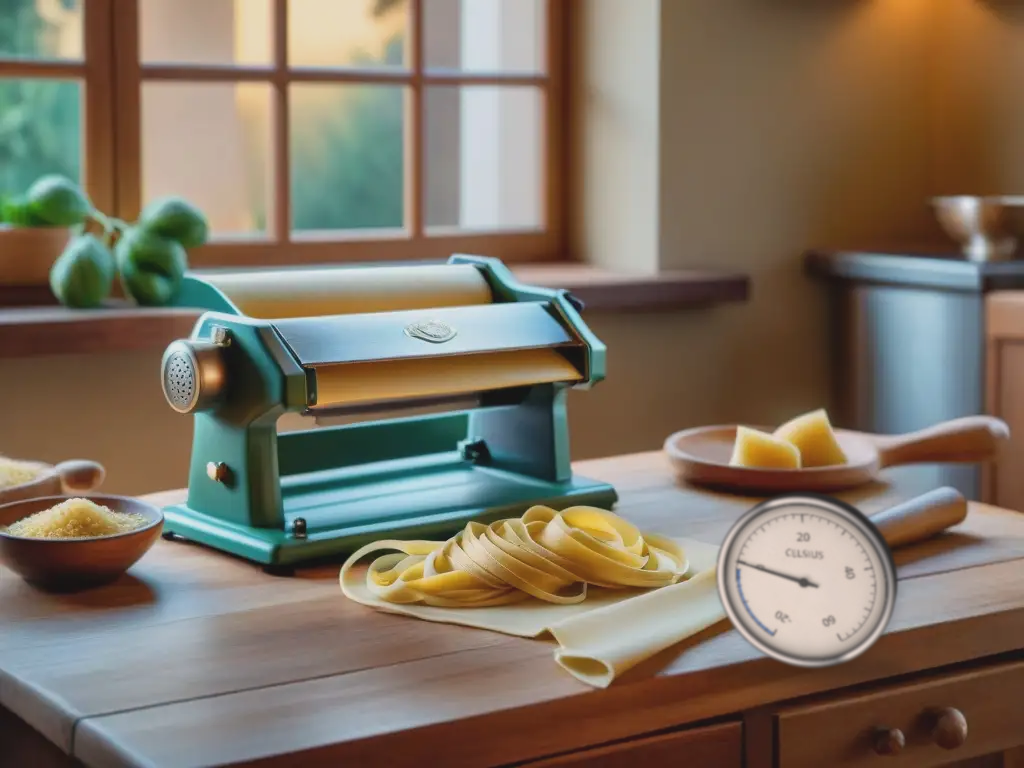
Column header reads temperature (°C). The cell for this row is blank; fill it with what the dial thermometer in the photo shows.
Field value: 0 °C
